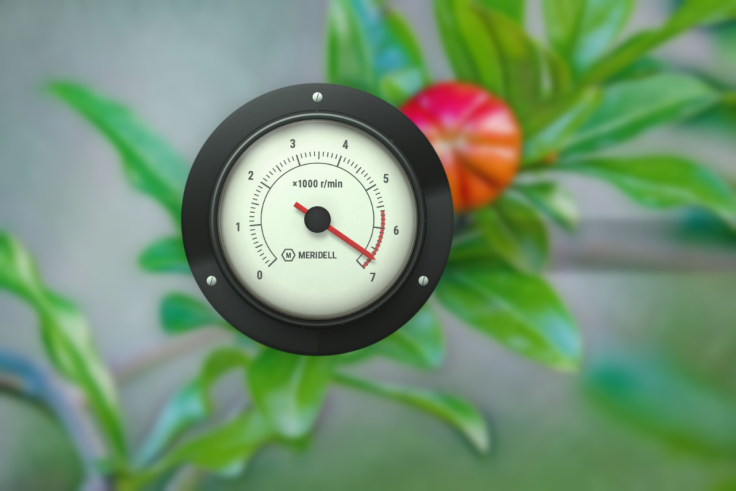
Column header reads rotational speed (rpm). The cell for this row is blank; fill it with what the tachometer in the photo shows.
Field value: 6700 rpm
